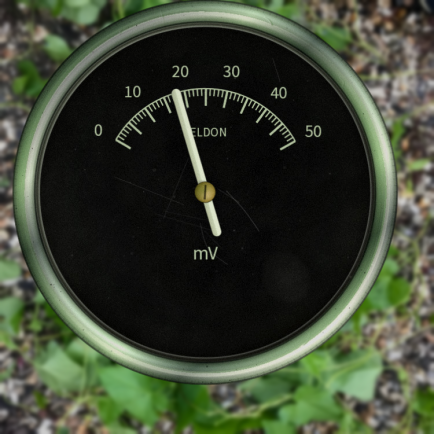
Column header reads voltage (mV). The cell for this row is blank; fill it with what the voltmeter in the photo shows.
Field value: 18 mV
